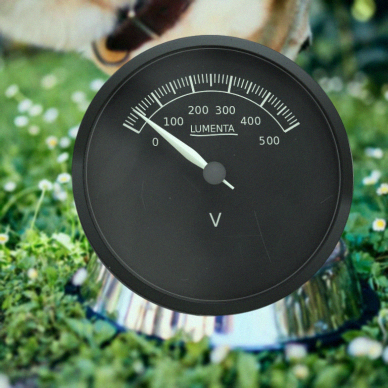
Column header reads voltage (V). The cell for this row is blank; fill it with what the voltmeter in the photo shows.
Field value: 40 V
